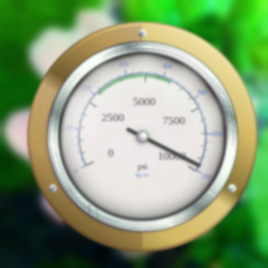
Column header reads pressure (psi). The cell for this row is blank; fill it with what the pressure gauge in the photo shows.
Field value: 9750 psi
